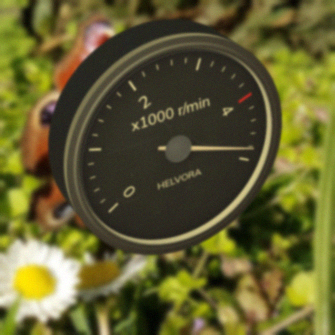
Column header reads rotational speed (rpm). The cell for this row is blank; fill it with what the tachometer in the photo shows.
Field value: 4800 rpm
